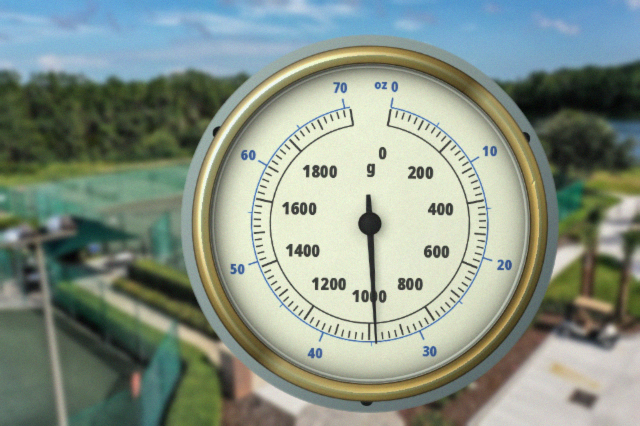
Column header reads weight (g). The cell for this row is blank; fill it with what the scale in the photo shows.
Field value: 980 g
